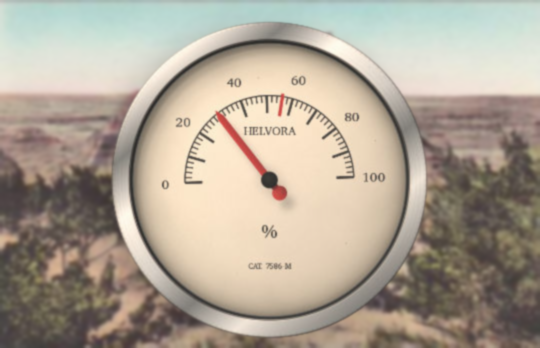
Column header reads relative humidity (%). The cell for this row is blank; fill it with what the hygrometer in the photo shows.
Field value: 30 %
